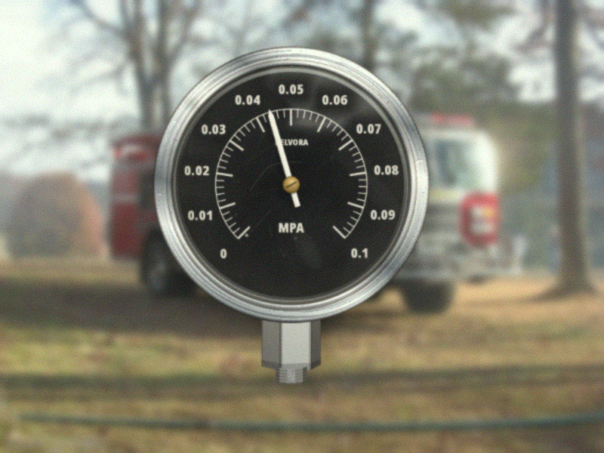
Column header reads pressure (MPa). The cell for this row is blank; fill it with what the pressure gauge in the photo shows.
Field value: 0.044 MPa
